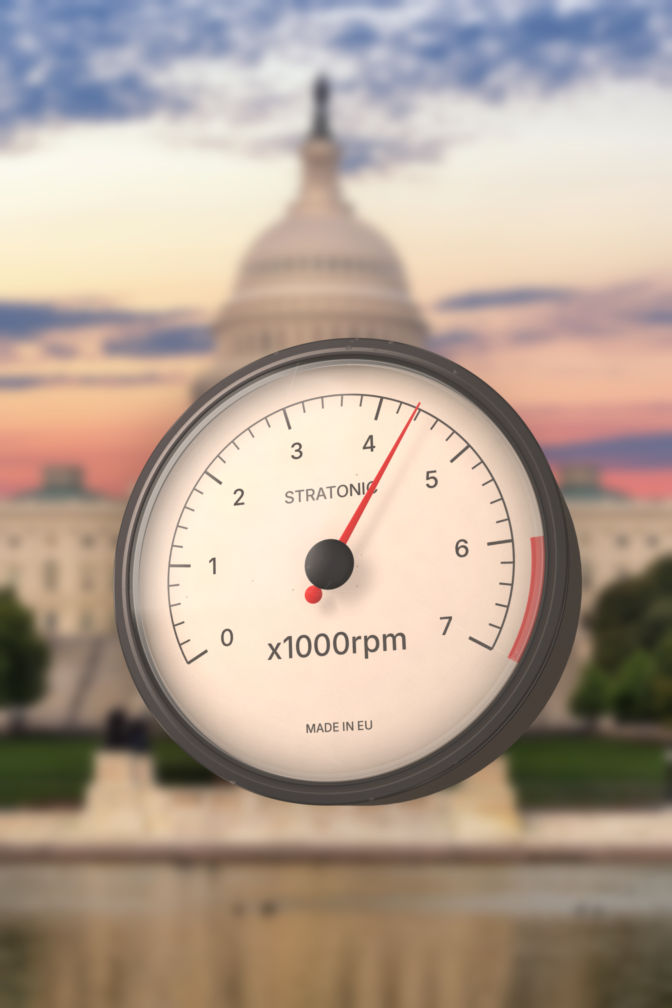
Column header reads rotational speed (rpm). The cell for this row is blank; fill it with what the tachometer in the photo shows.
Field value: 4400 rpm
